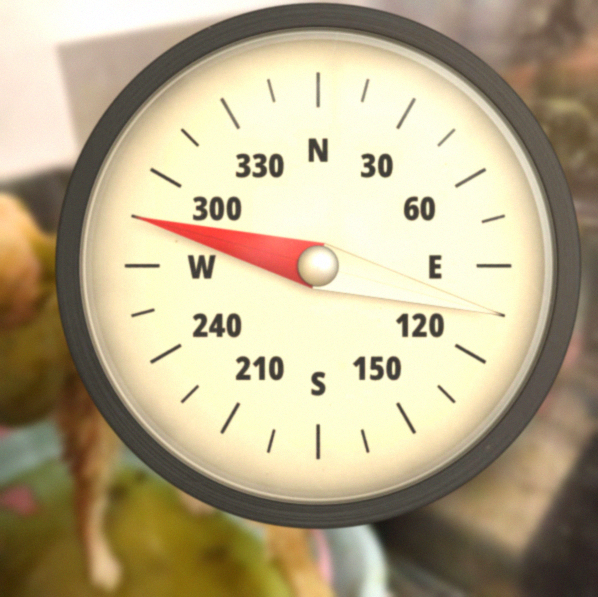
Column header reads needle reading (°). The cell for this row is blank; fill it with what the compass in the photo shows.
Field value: 285 °
